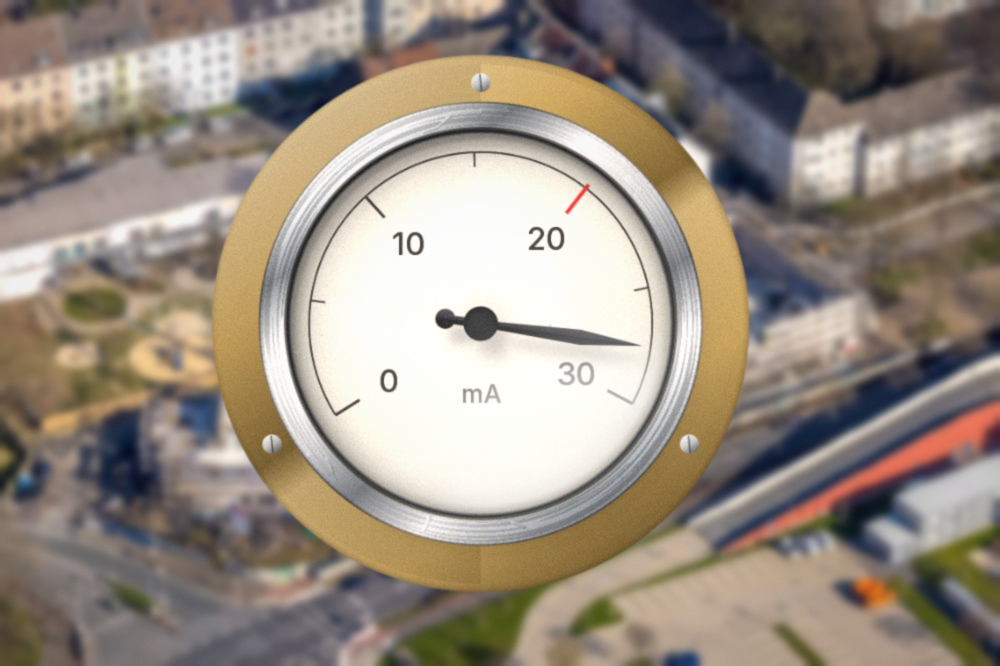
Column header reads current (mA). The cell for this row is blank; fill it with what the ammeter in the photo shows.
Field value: 27.5 mA
